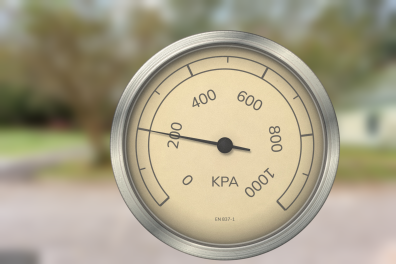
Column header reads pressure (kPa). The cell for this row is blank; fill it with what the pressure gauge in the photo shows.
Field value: 200 kPa
